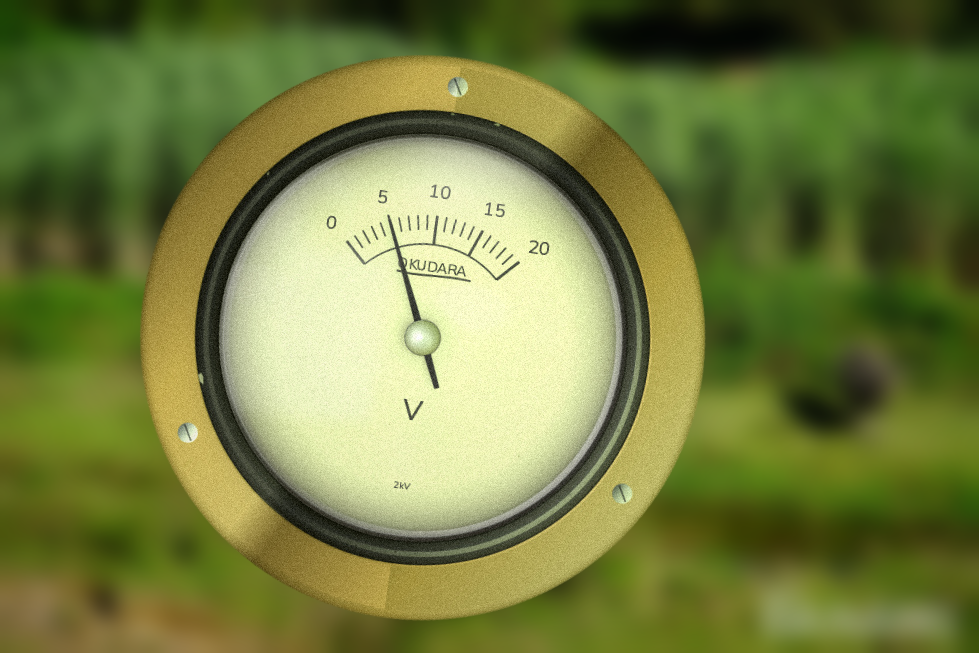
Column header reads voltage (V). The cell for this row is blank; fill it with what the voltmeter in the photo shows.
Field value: 5 V
